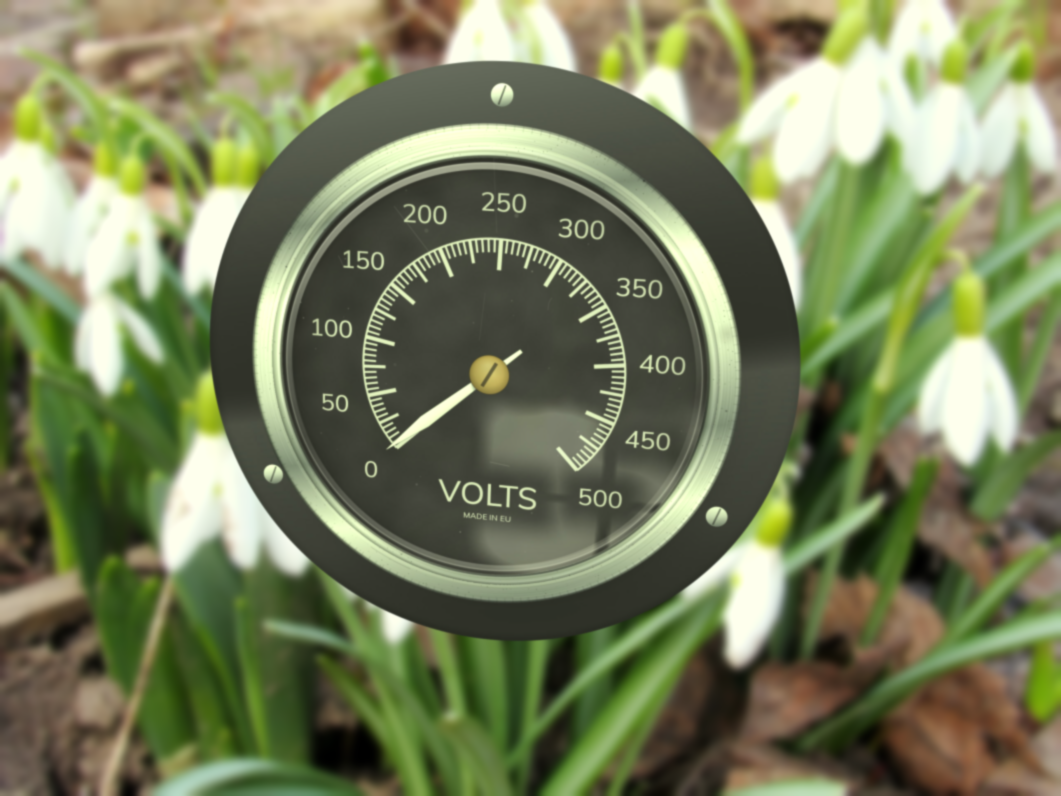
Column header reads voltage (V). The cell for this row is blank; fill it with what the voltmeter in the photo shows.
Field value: 5 V
